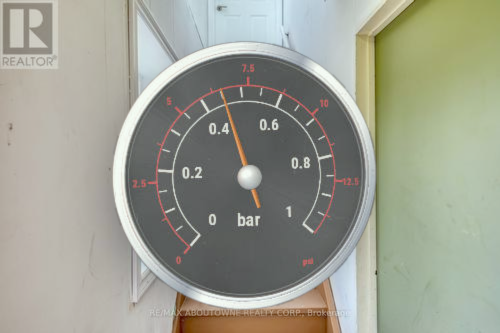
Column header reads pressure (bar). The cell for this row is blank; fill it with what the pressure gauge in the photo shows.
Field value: 0.45 bar
